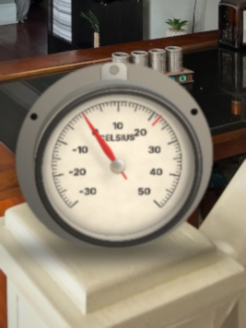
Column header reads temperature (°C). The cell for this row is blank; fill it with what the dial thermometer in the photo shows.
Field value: 0 °C
